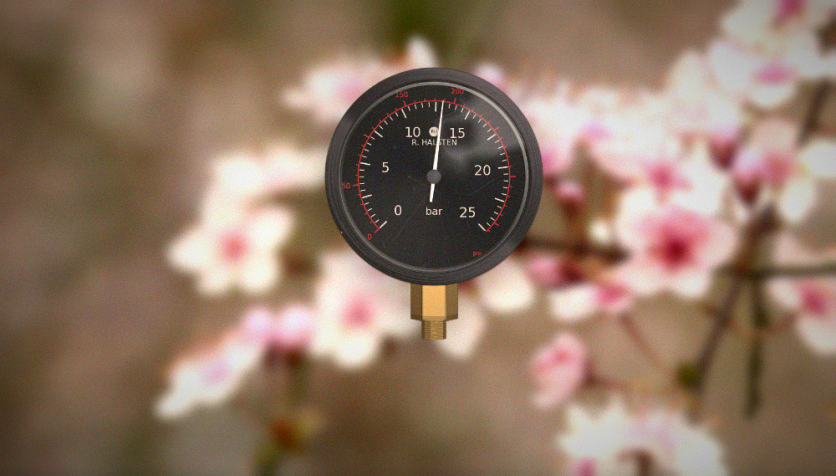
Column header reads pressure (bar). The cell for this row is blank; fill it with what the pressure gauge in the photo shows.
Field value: 13 bar
